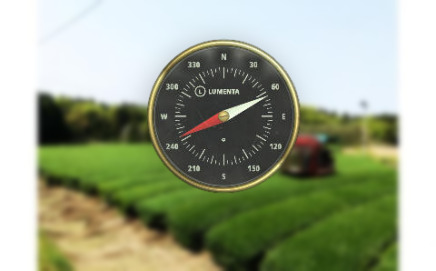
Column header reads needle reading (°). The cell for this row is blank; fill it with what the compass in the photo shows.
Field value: 245 °
